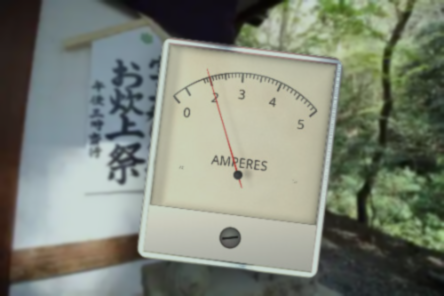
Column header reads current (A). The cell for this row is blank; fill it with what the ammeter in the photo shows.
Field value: 2 A
